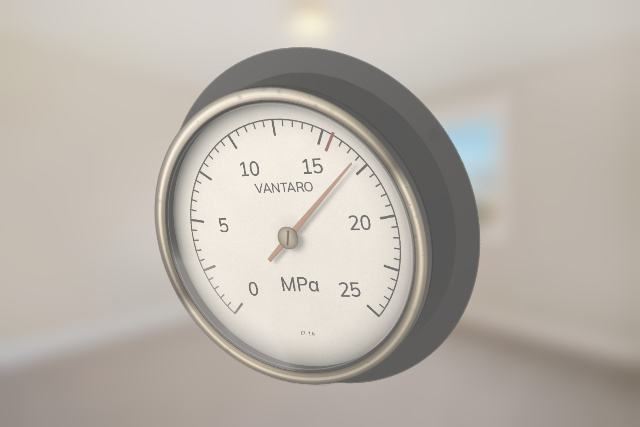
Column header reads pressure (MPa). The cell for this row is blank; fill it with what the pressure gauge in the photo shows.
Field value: 17 MPa
